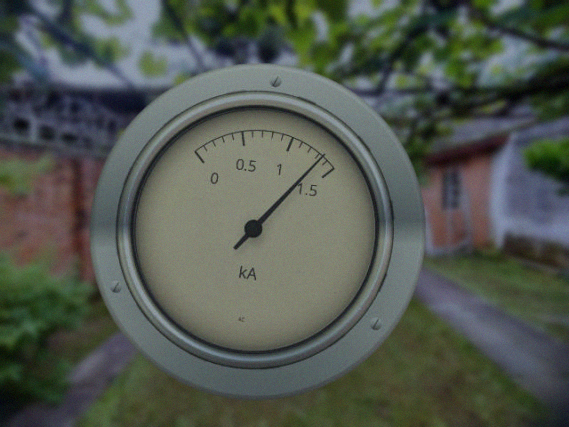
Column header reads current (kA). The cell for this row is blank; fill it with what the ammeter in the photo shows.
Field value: 1.35 kA
